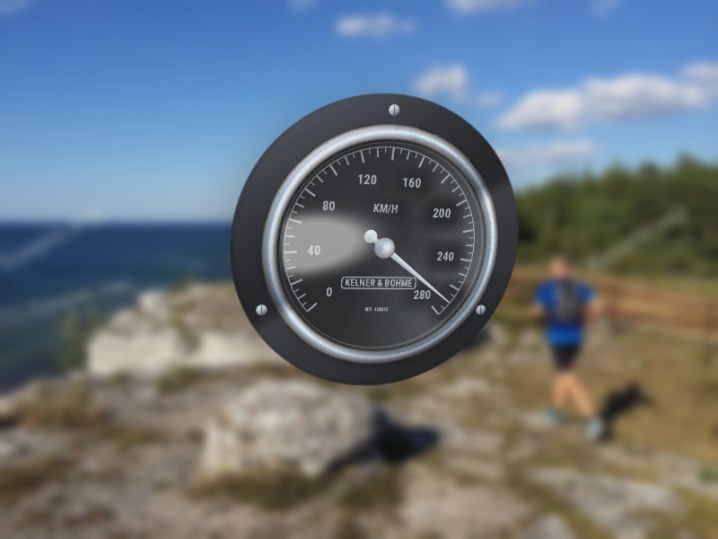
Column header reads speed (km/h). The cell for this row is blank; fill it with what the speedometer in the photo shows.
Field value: 270 km/h
